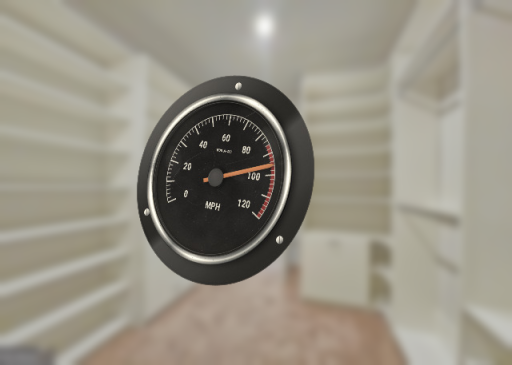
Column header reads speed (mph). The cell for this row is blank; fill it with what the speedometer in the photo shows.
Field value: 96 mph
